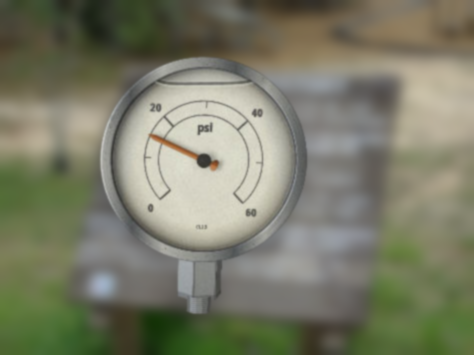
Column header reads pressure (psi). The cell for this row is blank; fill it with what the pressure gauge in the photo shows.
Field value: 15 psi
